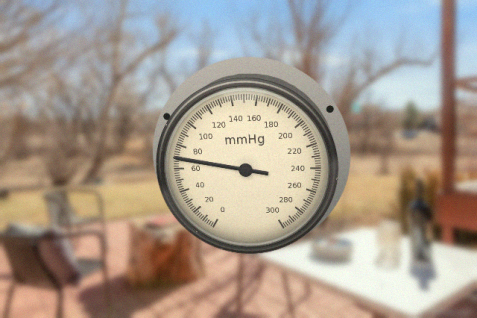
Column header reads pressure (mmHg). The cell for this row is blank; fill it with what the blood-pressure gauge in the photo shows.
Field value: 70 mmHg
